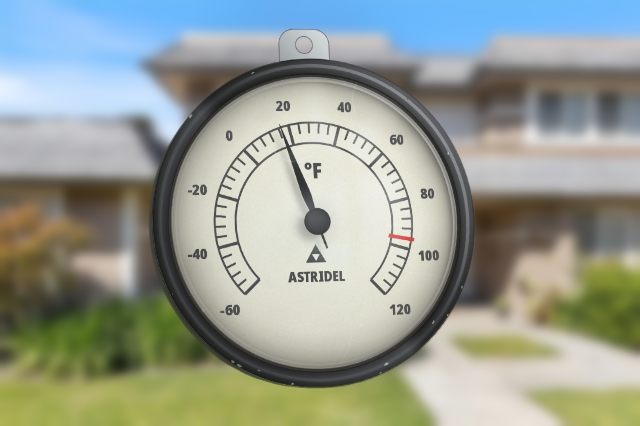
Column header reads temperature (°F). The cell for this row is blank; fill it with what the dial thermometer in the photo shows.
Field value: 16 °F
